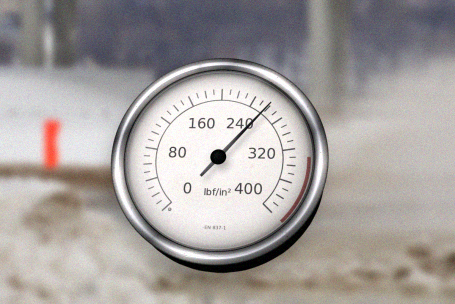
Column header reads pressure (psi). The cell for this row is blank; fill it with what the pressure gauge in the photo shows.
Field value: 260 psi
